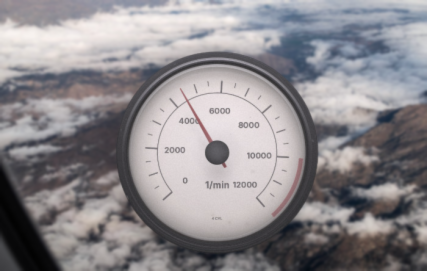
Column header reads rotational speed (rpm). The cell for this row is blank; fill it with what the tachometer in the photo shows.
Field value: 4500 rpm
